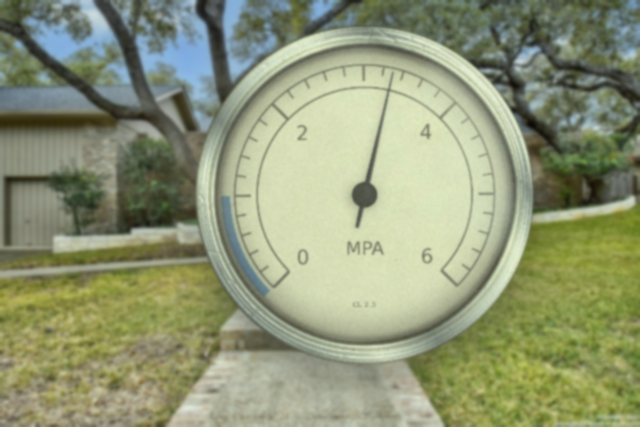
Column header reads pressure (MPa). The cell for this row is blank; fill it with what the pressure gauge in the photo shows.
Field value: 3.3 MPa
